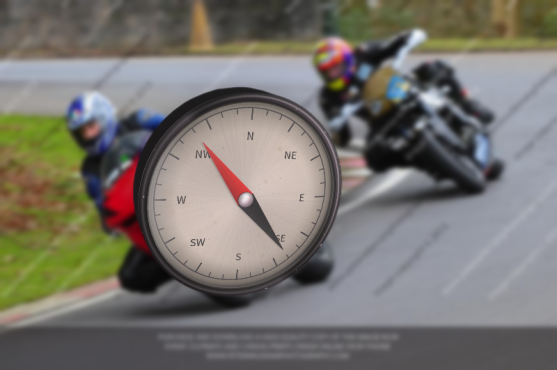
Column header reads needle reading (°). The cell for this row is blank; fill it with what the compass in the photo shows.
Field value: 320 °
